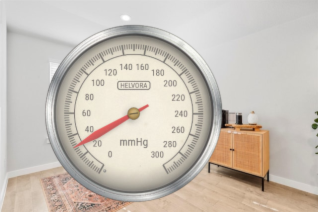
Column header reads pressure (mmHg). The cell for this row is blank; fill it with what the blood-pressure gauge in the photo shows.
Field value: 30 mmHg
